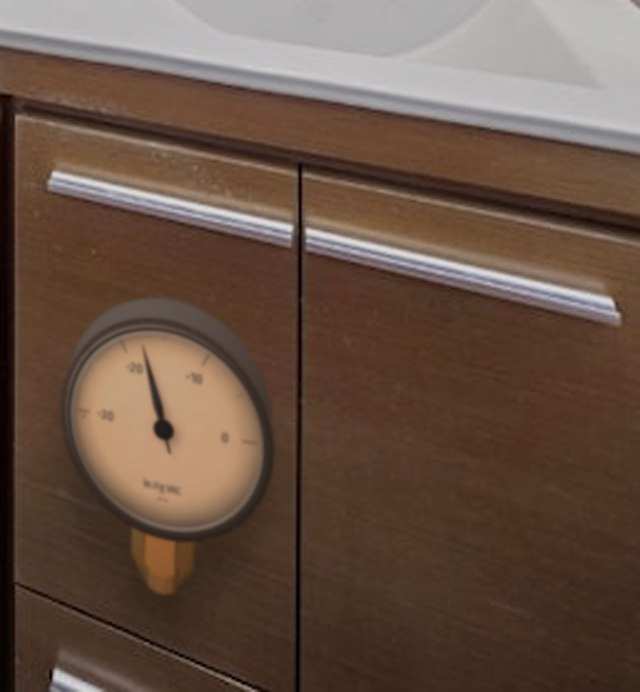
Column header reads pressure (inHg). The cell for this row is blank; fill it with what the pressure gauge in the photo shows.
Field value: -17.5 inHg
